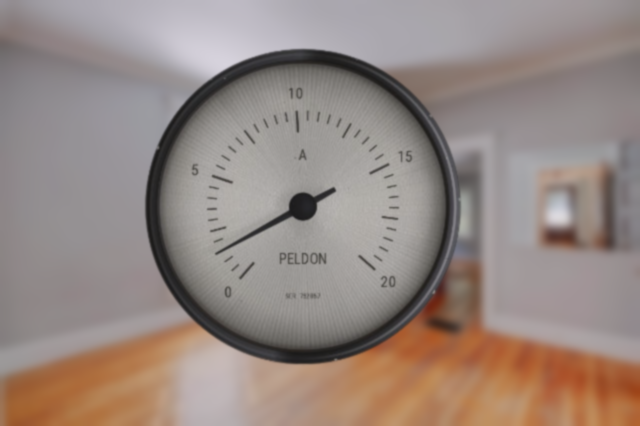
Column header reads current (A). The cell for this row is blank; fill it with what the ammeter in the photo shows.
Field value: 1.5 A
